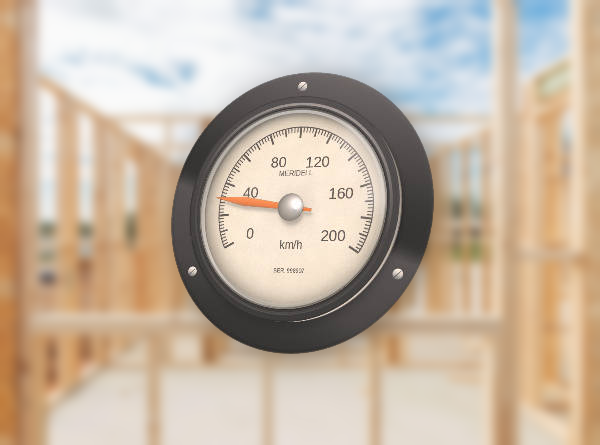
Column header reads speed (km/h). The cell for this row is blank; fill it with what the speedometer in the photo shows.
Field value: 30 km/h
